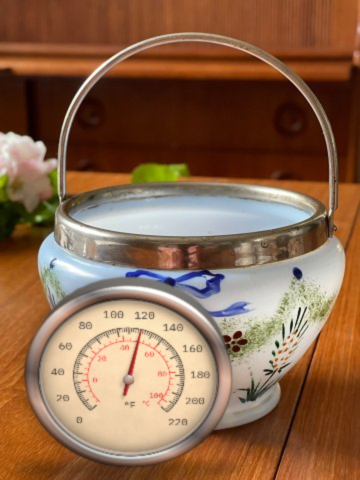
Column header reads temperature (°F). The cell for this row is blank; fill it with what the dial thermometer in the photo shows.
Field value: 120 °F
